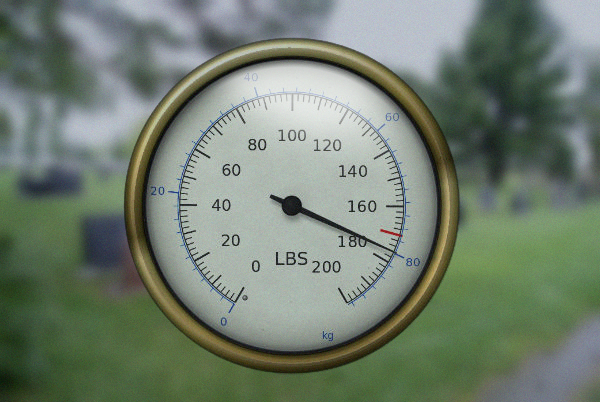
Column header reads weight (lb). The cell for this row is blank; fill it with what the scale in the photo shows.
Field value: 176 lb
